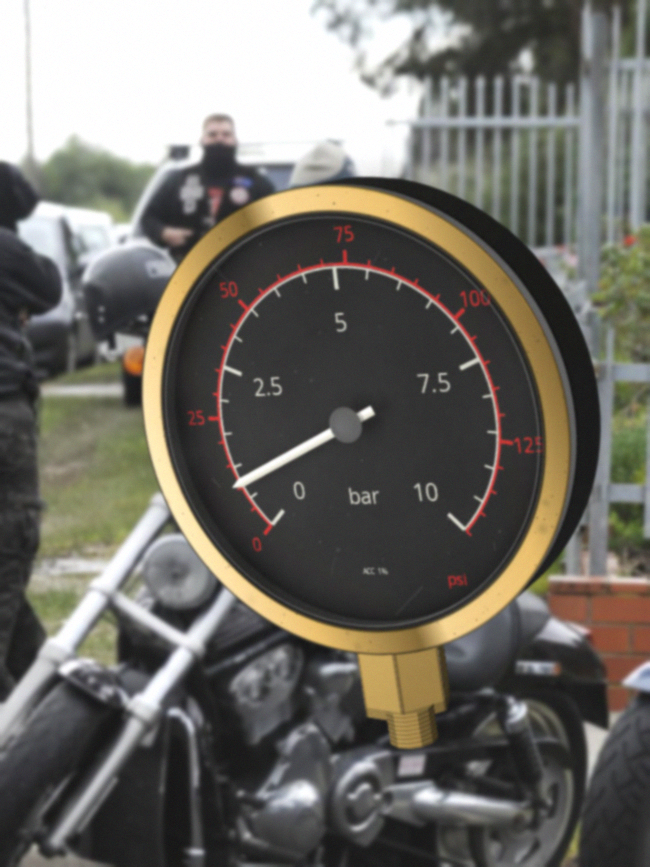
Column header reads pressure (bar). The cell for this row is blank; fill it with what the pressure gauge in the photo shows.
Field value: 0.75 bar
